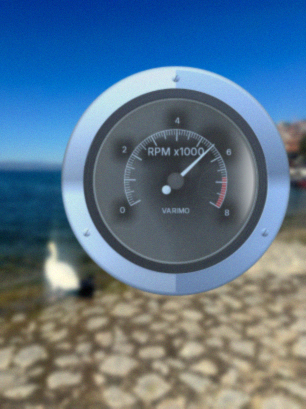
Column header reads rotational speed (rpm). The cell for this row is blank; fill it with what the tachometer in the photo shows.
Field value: 5500 rpm
